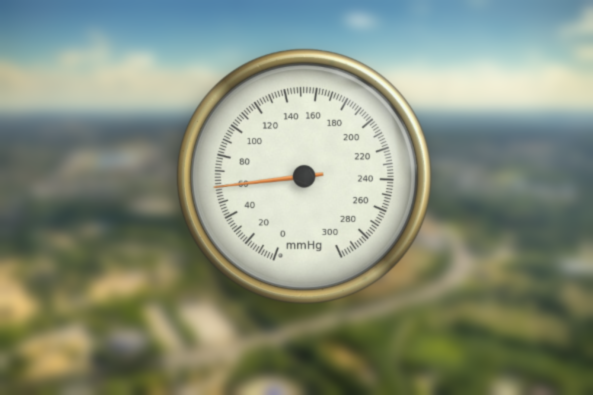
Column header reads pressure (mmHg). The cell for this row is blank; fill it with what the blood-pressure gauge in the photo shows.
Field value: 60 mmHg
